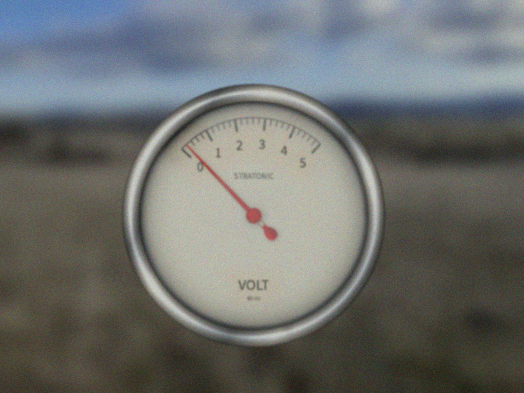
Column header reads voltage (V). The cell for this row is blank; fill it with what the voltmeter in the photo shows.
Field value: 0.2 V
